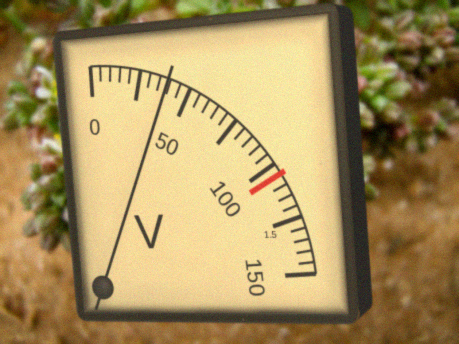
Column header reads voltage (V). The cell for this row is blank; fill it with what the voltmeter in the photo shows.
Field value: 40 V
